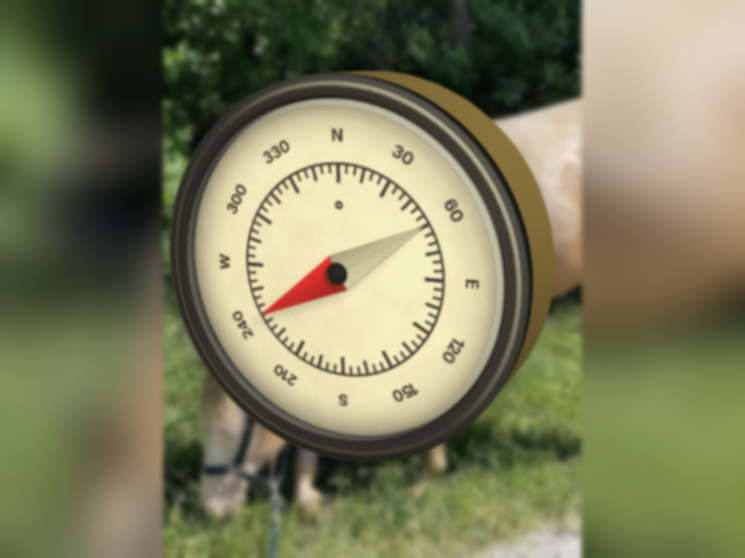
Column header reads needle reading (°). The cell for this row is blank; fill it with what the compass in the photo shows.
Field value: 240 °
